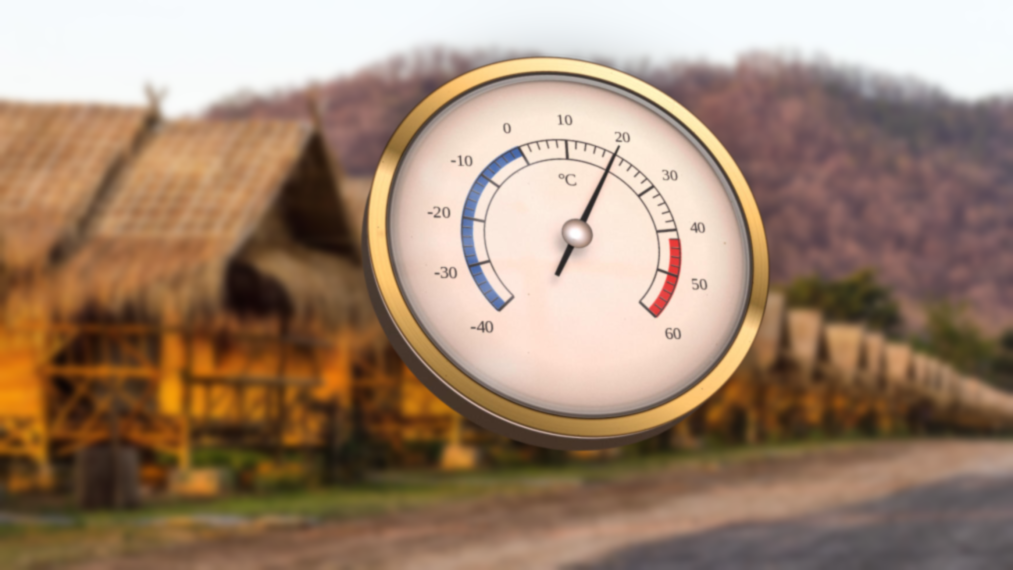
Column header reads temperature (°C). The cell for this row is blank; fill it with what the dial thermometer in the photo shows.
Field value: 20 °C
